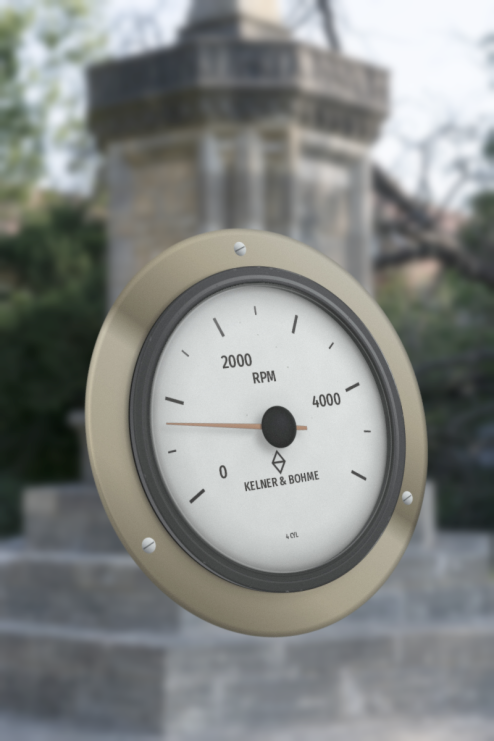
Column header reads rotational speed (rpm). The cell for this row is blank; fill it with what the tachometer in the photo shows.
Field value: 750 rpm
